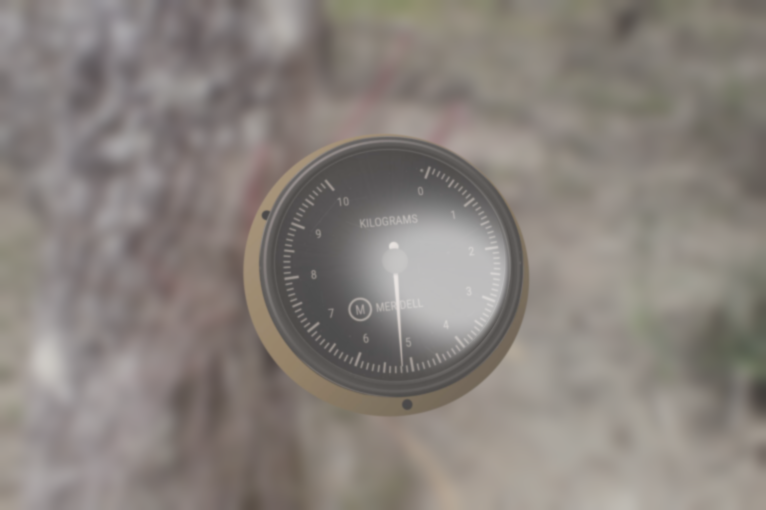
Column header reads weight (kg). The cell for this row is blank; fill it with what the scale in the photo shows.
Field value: 5.2 kg
